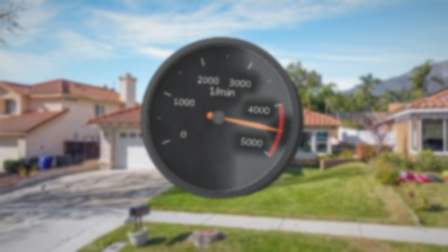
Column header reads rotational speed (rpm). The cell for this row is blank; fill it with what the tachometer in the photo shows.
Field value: 4500 rpm
